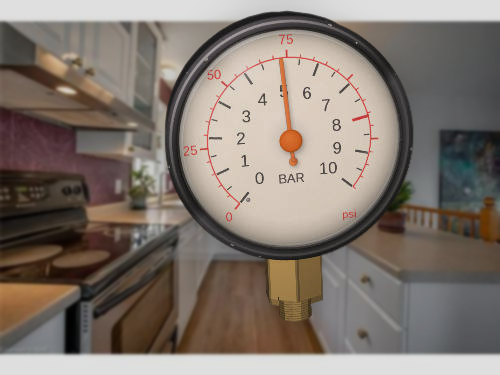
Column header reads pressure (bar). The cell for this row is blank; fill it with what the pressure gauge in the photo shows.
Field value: 5 bar
